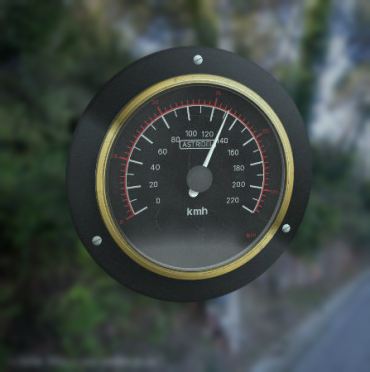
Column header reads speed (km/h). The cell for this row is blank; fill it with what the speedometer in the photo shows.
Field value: 130 km/h
